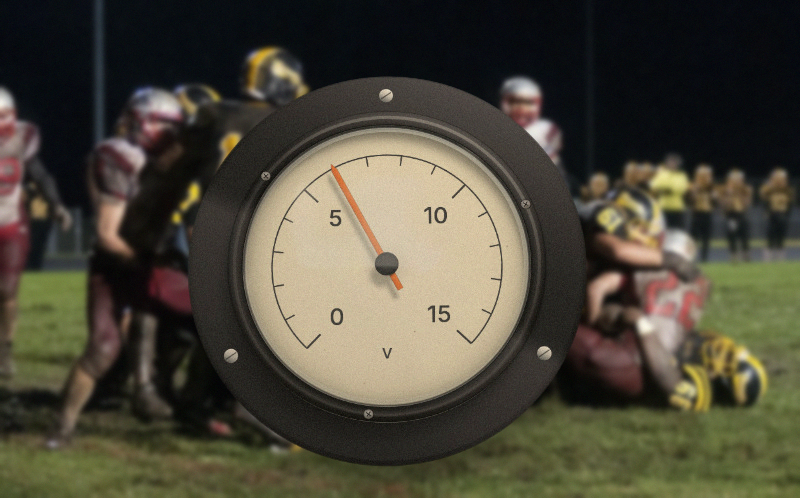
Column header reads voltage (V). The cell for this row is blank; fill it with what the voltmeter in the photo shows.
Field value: 6 V
